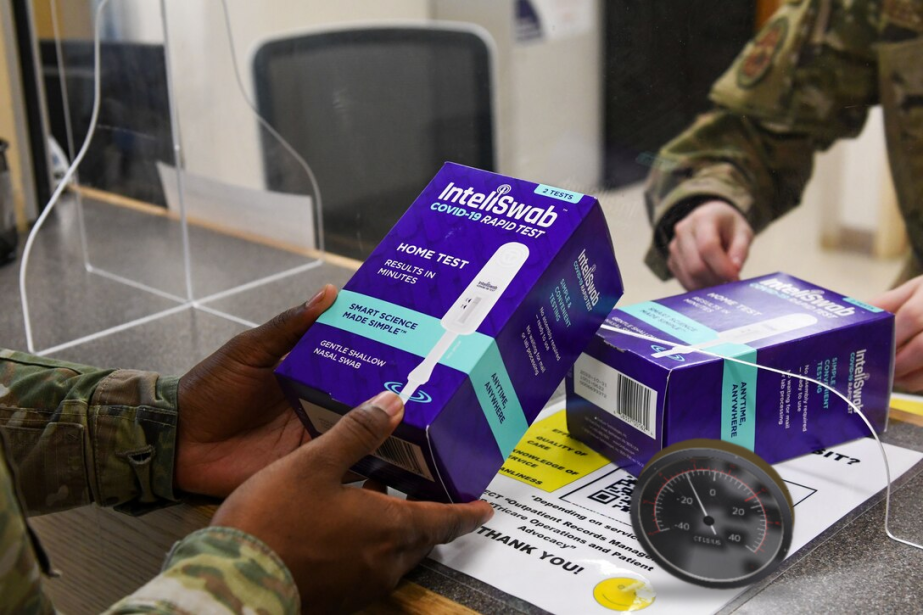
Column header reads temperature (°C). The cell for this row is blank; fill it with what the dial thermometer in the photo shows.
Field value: -10 °C
